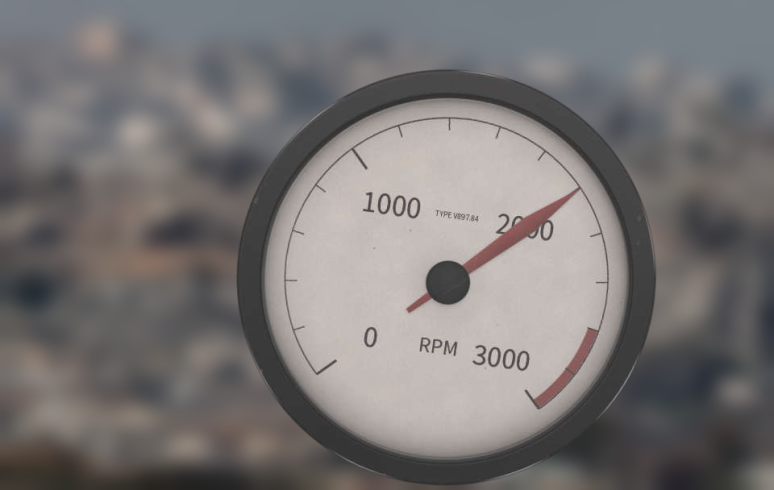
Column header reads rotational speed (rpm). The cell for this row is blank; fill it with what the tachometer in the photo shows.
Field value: 2000 rpm
